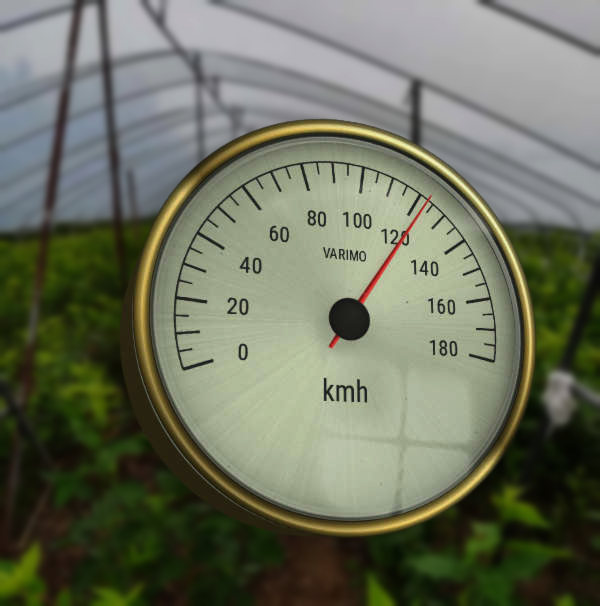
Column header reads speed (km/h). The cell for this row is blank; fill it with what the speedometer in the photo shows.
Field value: 122.5 km/h
